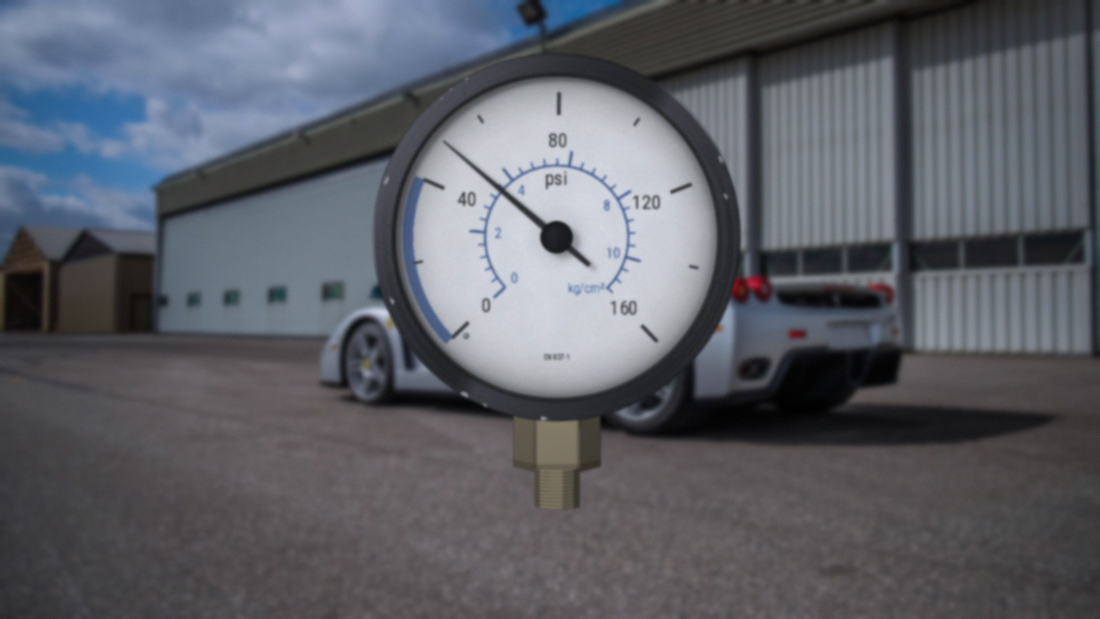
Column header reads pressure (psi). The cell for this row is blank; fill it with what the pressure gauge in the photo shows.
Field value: 50 psi
